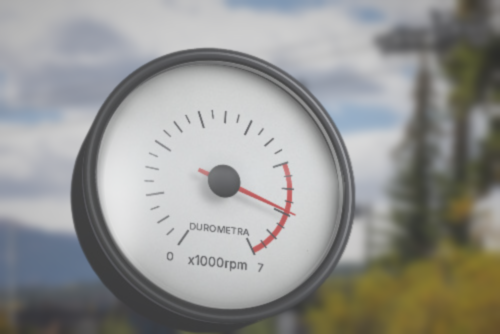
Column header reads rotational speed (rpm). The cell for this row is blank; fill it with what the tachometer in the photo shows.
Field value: 6000 rpm
